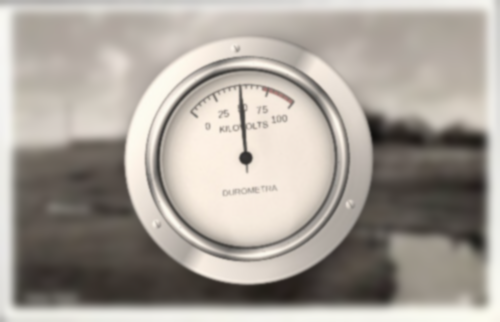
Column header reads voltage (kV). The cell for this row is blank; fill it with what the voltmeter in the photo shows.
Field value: 50 kV
